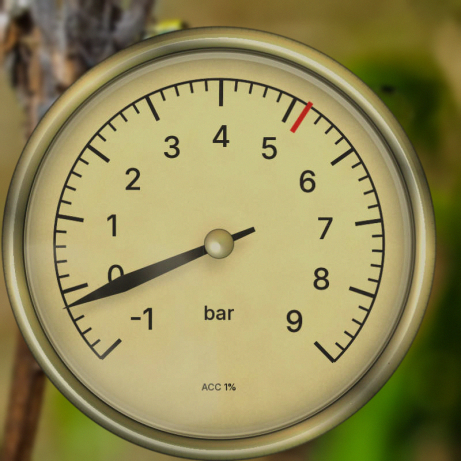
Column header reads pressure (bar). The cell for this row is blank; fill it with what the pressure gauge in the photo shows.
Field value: -0.2 bar
